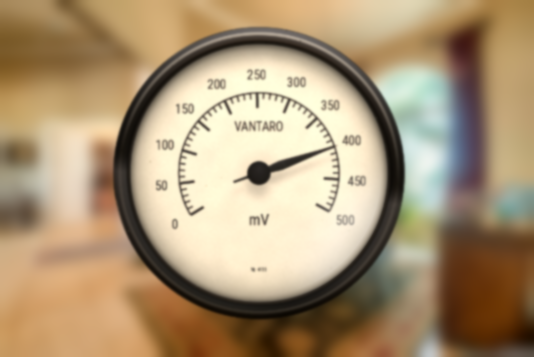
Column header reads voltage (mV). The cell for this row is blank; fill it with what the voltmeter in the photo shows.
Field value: 400 mV
